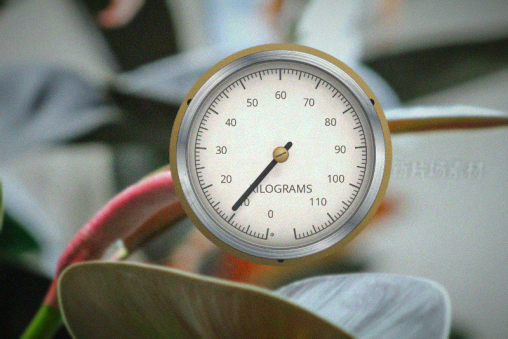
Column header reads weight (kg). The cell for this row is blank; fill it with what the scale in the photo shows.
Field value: 11 kg
